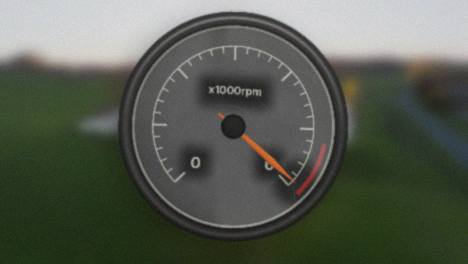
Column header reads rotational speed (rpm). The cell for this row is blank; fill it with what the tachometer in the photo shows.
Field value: 5900 rpm
